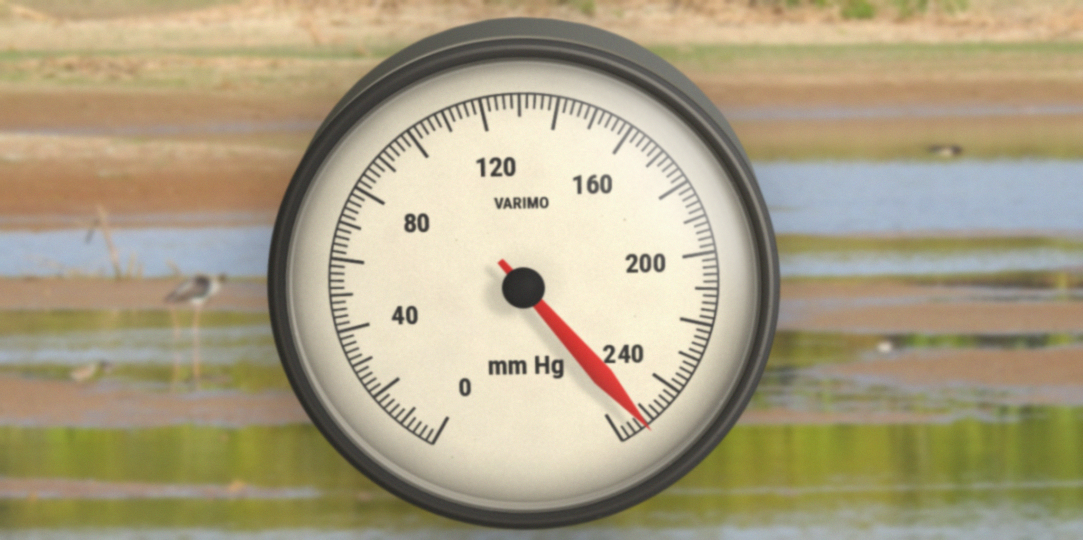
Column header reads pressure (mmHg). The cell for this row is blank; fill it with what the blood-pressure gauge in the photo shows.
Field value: 252 mmHg
